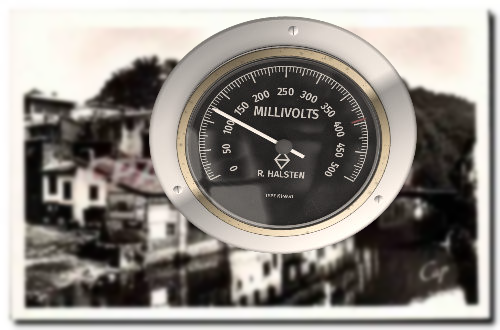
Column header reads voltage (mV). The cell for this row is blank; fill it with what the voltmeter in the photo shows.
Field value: 125 mV
